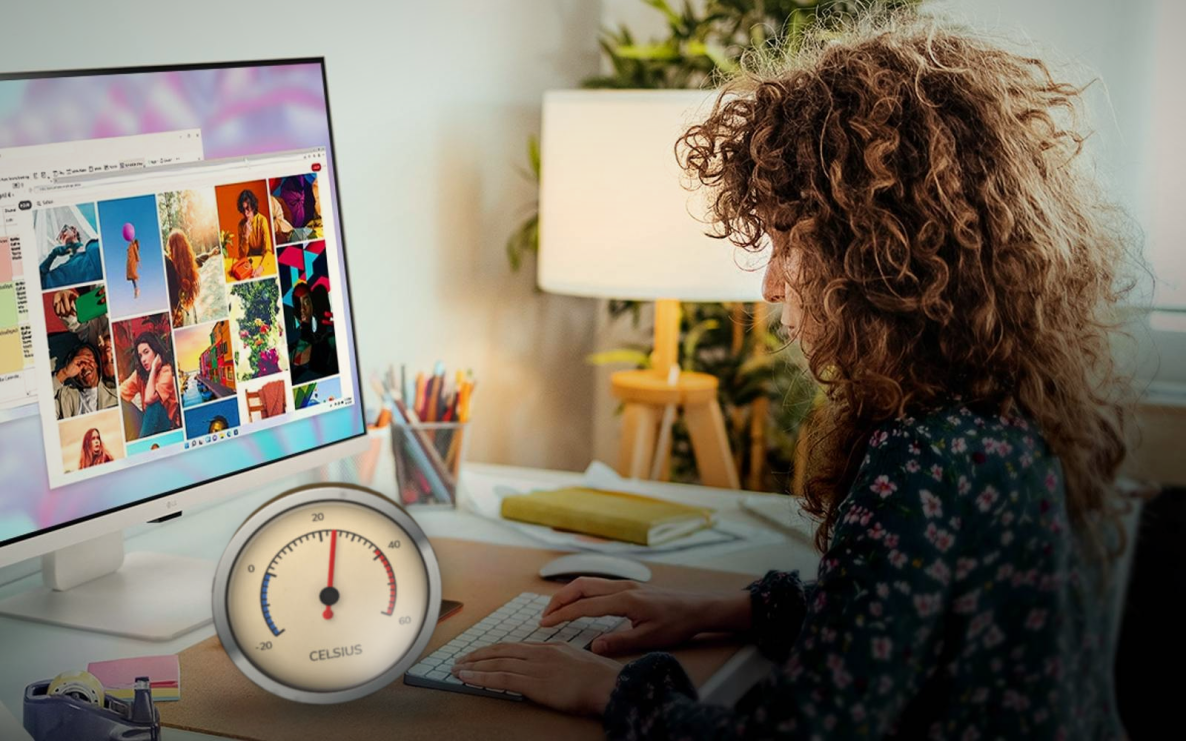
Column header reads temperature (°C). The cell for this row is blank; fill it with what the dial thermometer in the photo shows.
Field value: 24 °C
